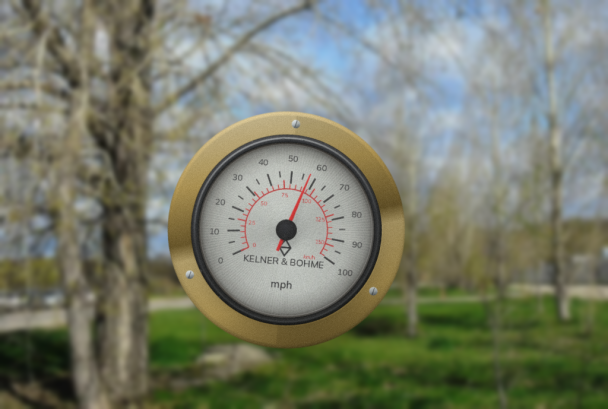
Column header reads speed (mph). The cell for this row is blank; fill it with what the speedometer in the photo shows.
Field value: 57.5 mph
